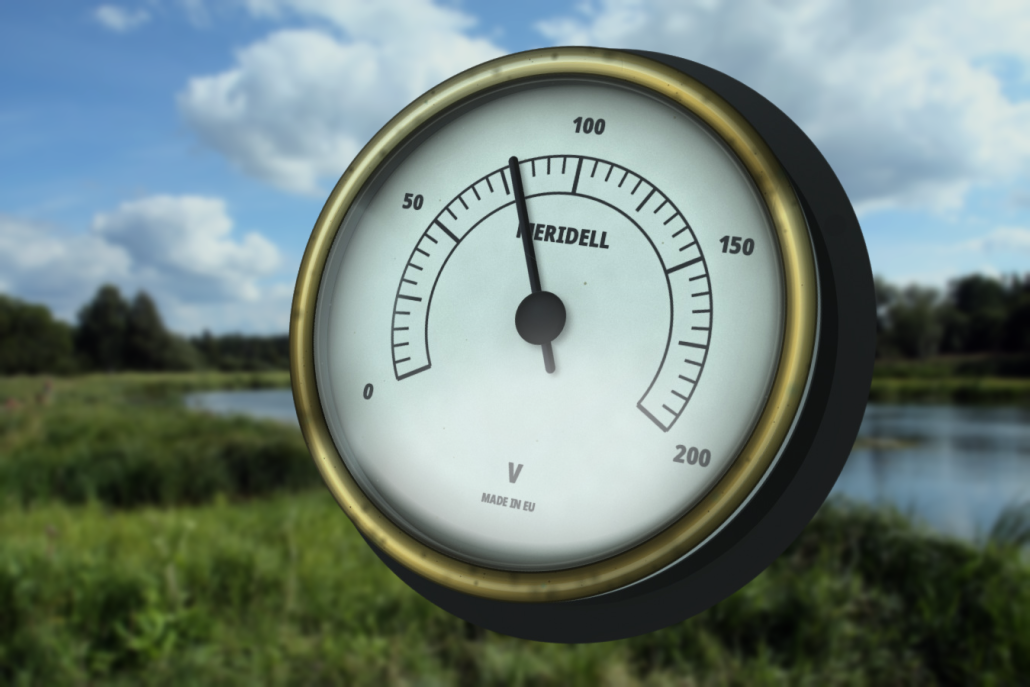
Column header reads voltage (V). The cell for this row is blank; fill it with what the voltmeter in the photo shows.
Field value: 80 V
